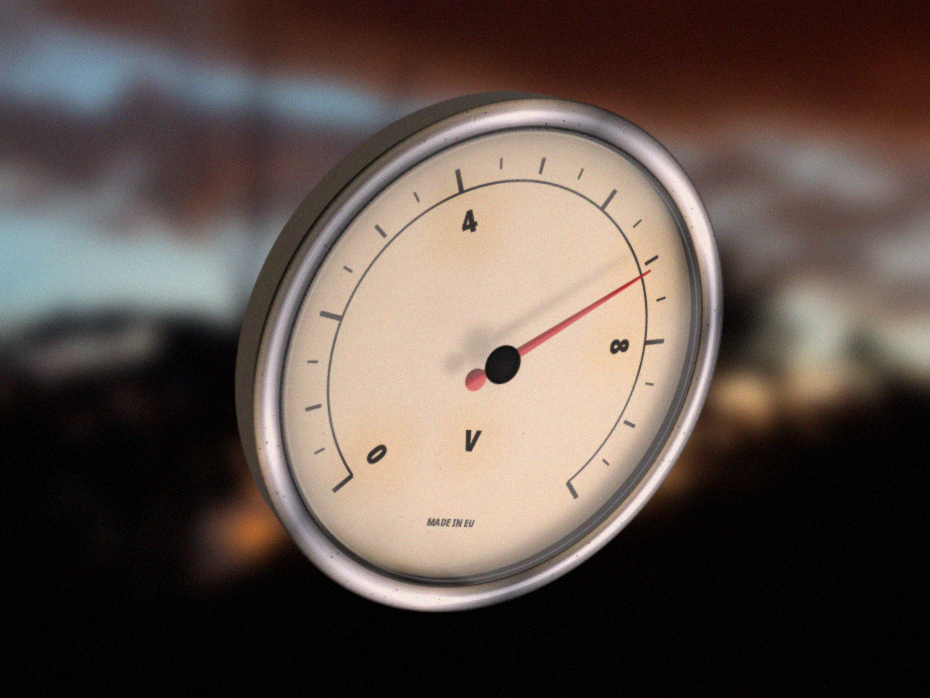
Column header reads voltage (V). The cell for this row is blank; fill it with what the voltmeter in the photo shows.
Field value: 7 V
